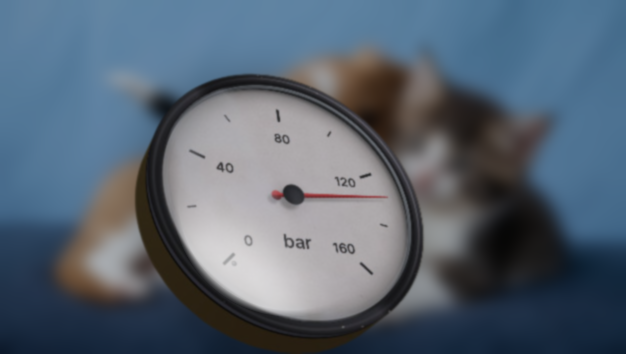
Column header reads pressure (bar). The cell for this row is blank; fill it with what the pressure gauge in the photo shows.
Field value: 130 bar
